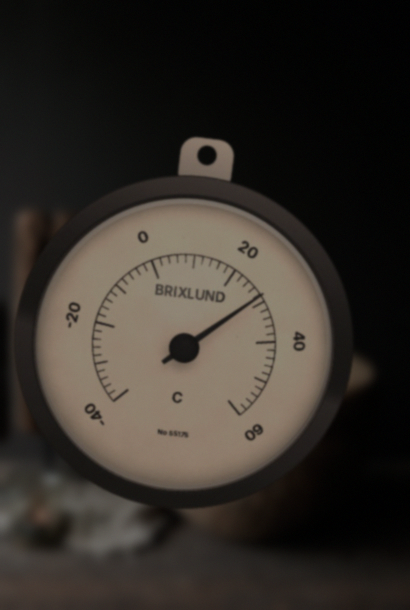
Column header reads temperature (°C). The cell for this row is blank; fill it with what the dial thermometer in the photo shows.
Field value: 28 °C
